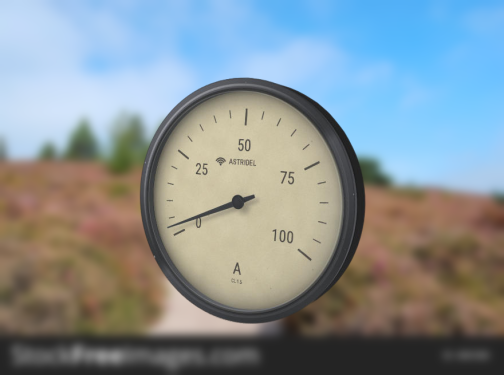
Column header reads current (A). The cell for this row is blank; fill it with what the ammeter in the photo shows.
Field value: 2.5 A
